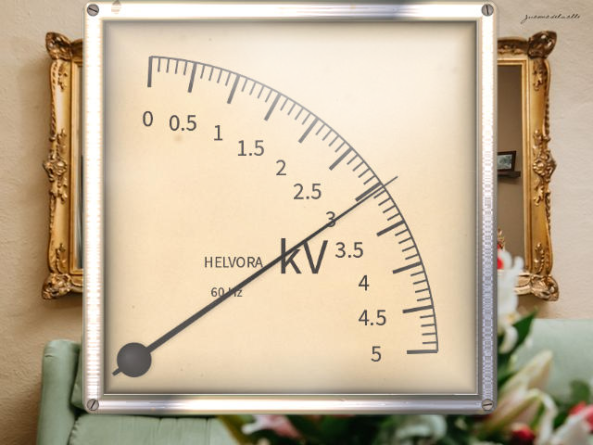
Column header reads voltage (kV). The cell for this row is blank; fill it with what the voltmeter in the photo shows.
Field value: 3.05 kV
